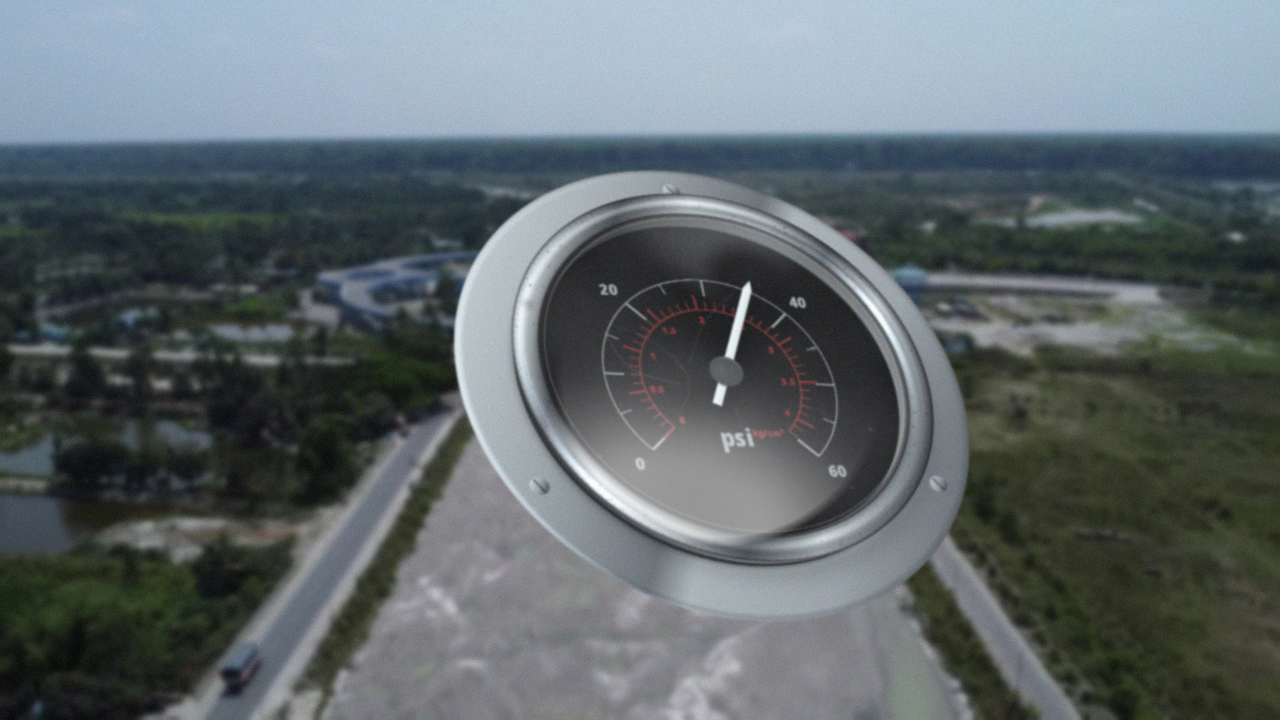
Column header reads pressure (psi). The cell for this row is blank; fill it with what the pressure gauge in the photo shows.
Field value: 35 psi
